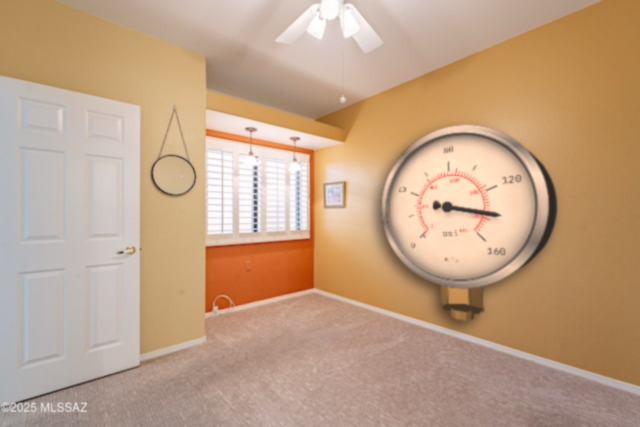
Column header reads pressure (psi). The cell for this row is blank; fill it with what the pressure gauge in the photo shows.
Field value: 140 psi
